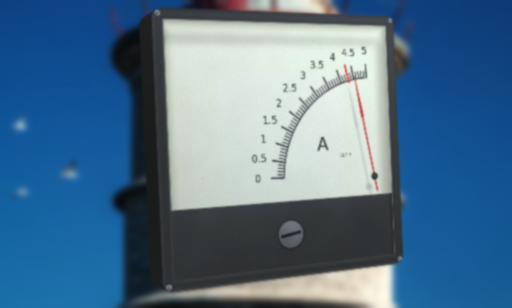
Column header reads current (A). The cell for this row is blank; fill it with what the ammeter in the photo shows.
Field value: 4.5 A
